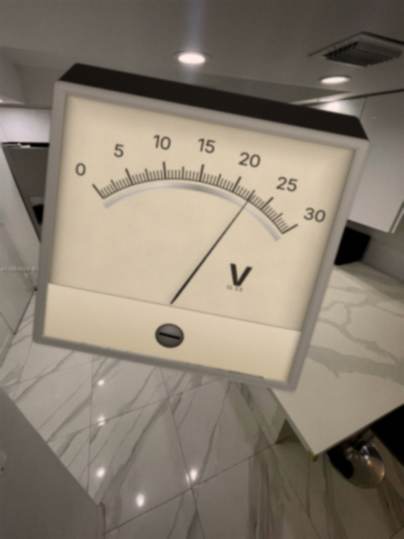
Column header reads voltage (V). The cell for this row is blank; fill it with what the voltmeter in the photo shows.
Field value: 22.5 V
